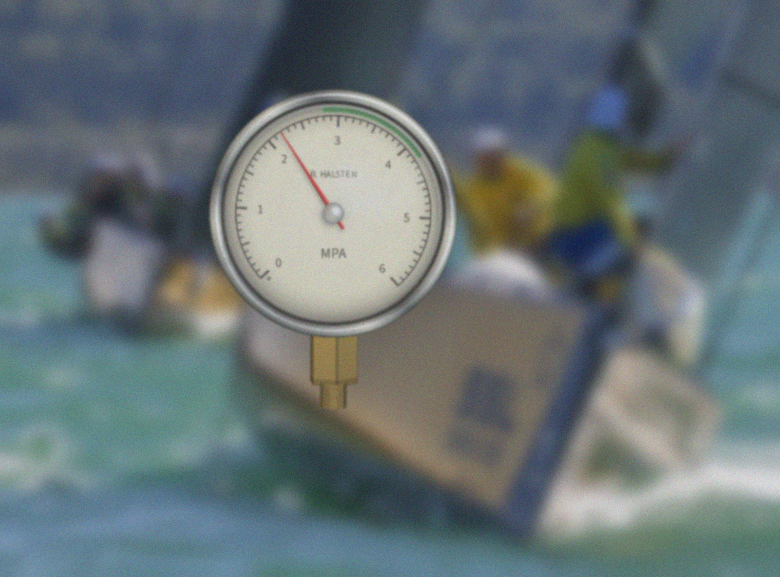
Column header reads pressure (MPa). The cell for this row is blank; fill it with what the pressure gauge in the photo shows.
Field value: 2.2 MPa
